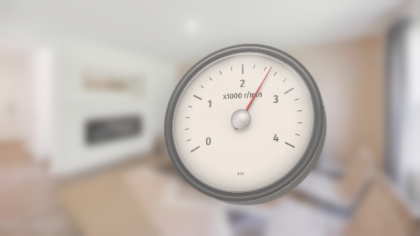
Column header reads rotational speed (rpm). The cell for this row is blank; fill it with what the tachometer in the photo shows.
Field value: 2500 rpm
